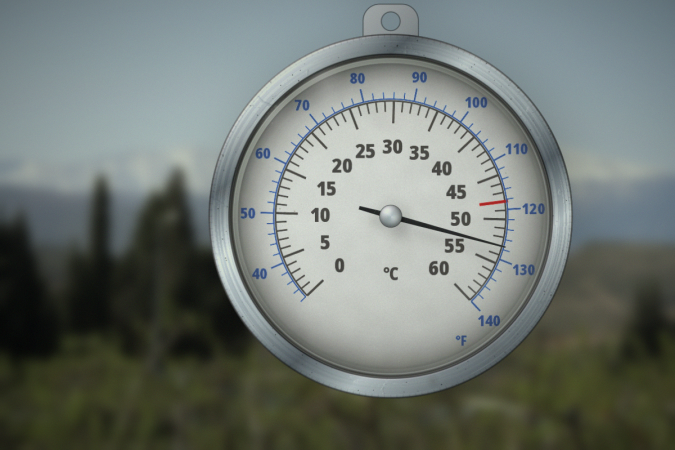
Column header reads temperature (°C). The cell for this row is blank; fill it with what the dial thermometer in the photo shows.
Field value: 53 °C
